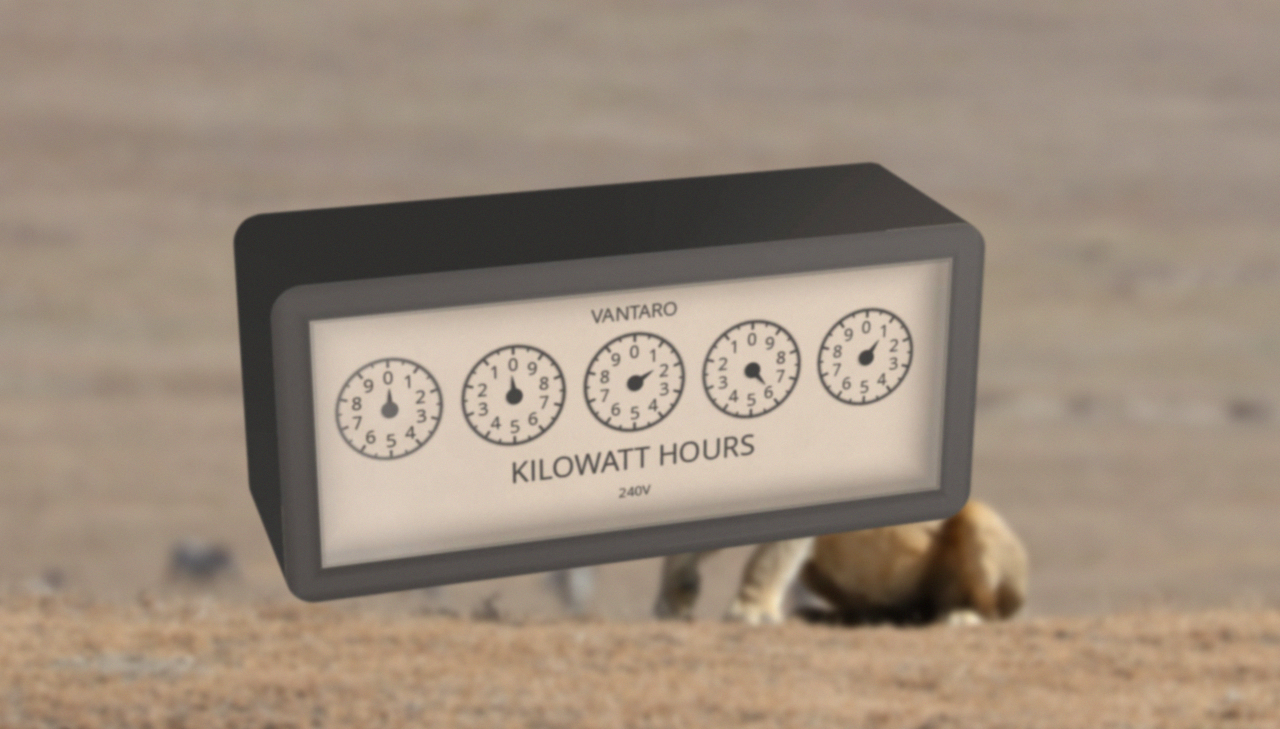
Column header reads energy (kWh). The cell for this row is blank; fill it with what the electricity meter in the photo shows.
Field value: 161 kWh
